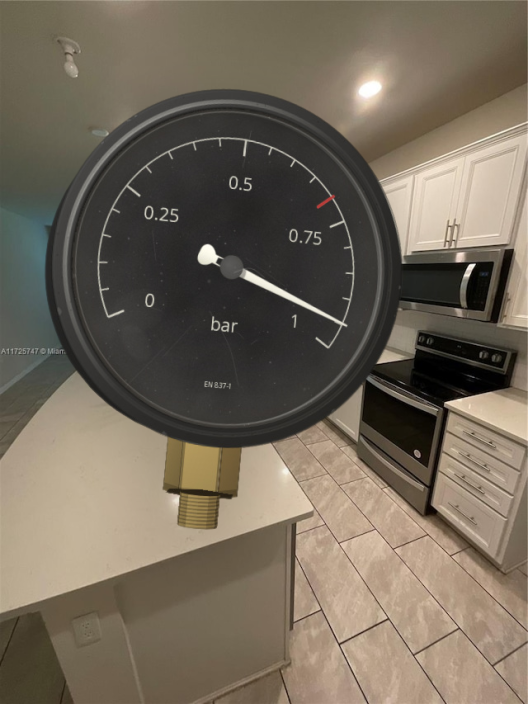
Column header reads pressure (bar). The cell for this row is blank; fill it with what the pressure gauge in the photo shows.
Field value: 0.95 bar
